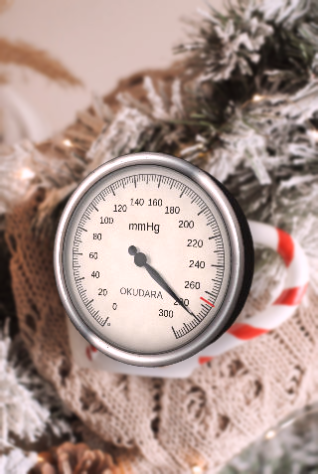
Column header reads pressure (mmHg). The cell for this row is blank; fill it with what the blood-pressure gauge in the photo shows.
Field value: 280 mmHg
